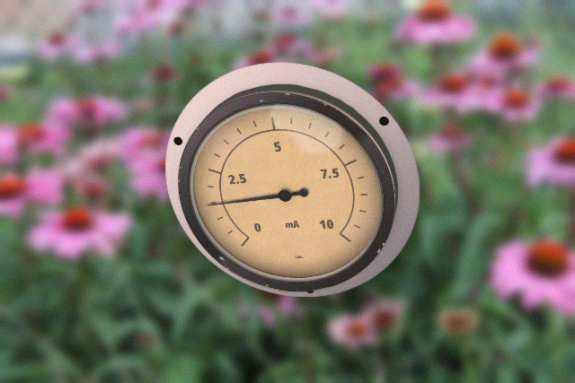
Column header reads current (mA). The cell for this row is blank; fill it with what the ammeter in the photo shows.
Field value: 1.5 mA
